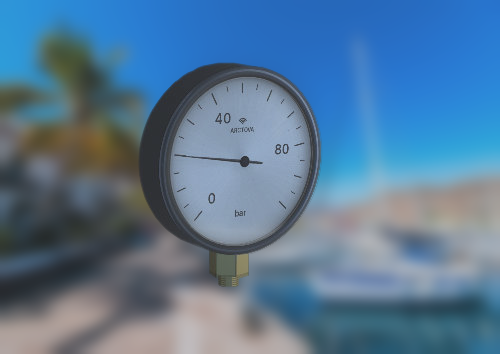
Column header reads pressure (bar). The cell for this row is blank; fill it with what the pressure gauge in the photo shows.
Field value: 20 bar
